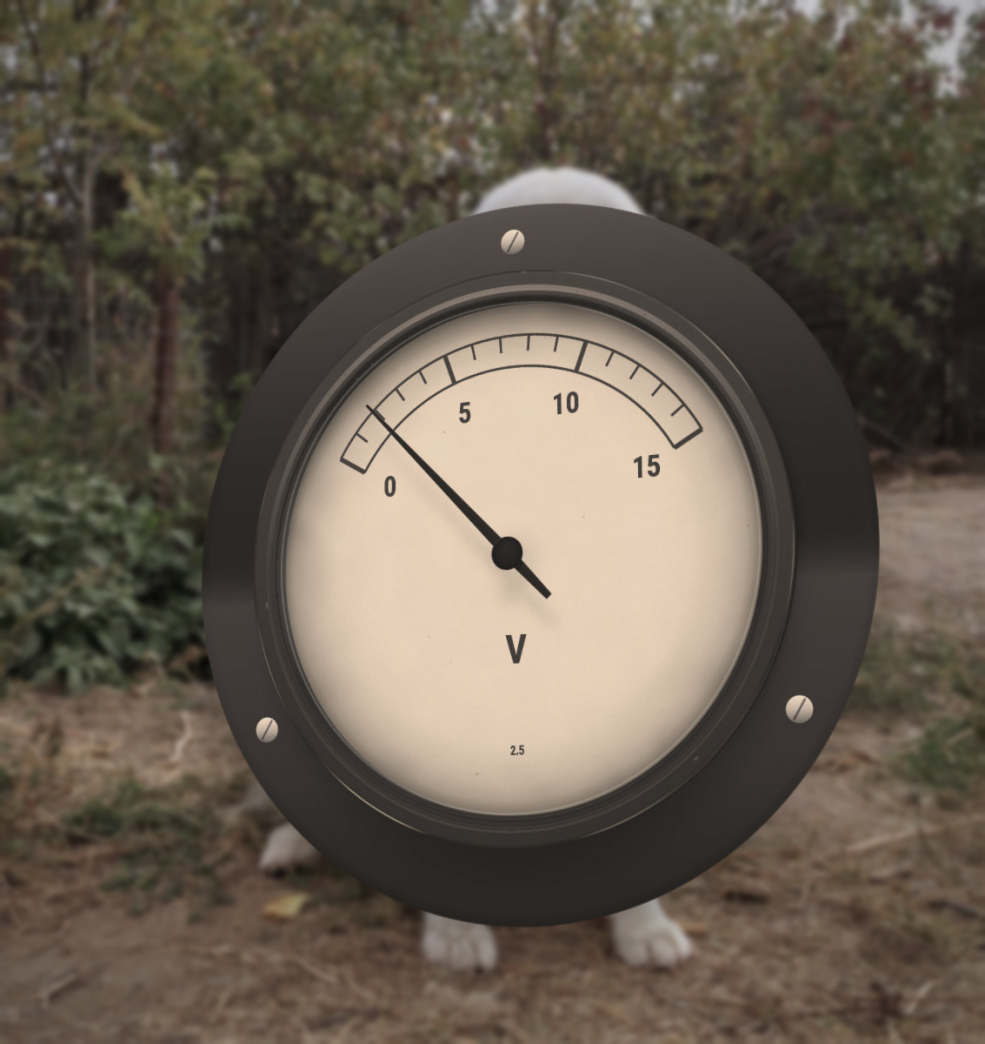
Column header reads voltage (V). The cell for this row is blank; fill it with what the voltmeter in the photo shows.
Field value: 2 V
